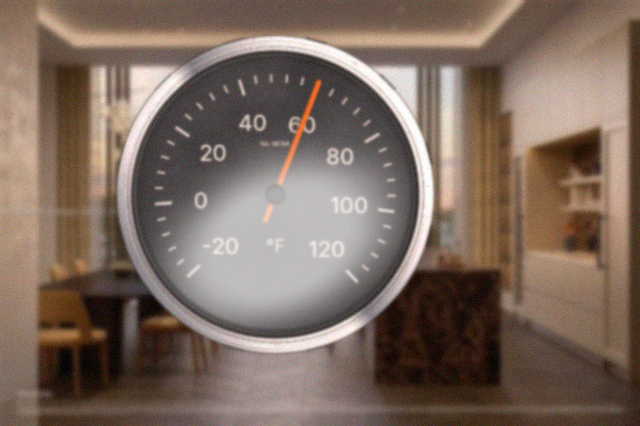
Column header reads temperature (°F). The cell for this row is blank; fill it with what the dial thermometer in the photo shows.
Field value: 60 °F
